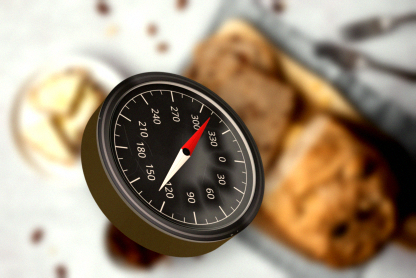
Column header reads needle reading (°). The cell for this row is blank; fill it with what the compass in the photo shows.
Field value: 310 °
